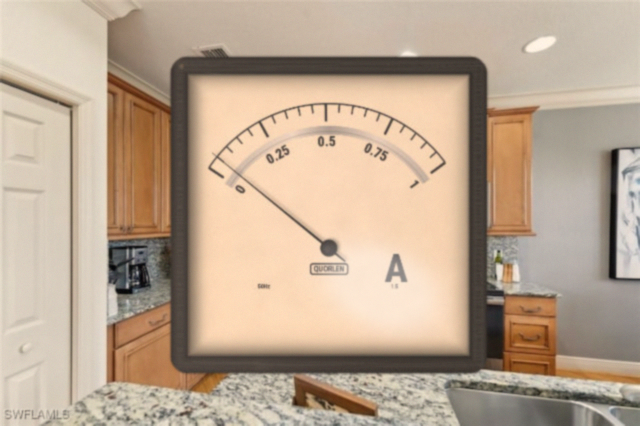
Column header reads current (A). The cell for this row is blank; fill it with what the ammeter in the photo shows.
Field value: 0.05 A
